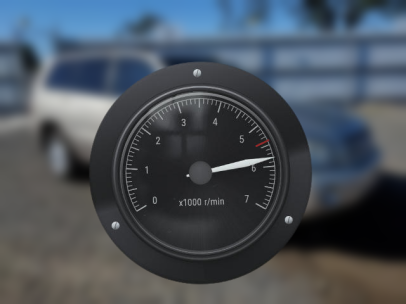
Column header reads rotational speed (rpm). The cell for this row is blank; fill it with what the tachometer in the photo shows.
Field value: 5800 rpm
